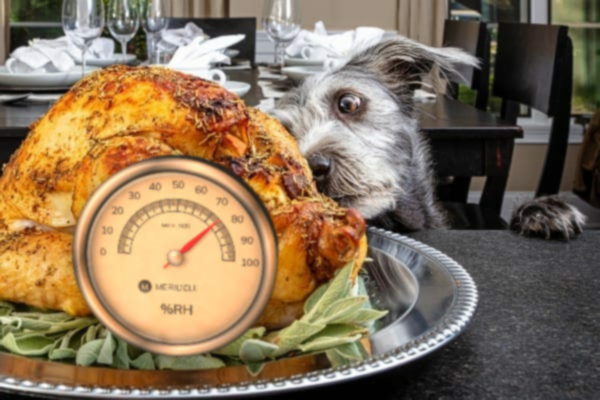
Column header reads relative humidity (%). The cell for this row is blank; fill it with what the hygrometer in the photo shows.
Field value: 75 %
